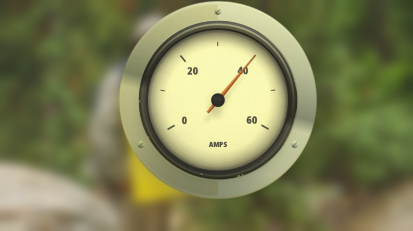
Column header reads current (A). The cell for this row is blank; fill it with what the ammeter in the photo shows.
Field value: 40 A
